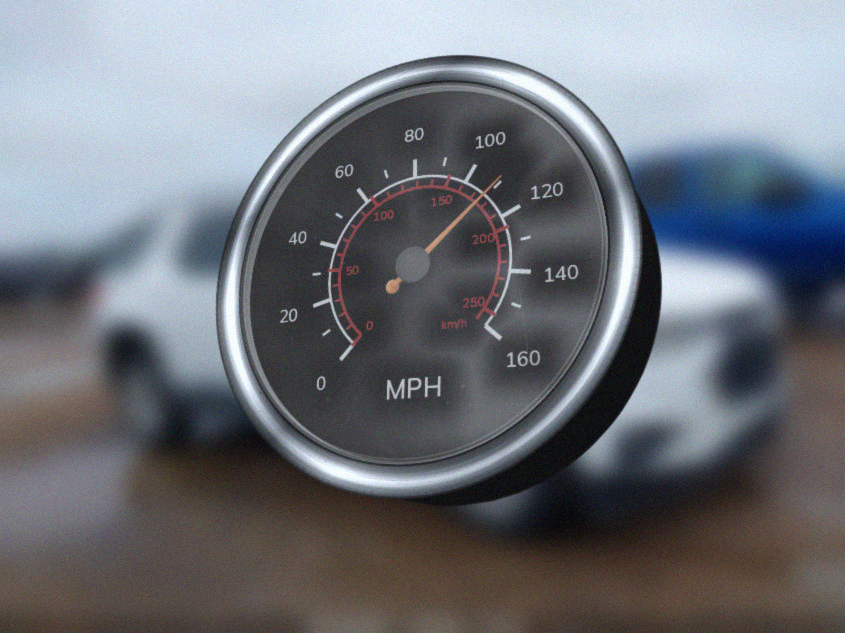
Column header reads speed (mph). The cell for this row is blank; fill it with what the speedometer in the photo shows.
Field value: 110 mph
